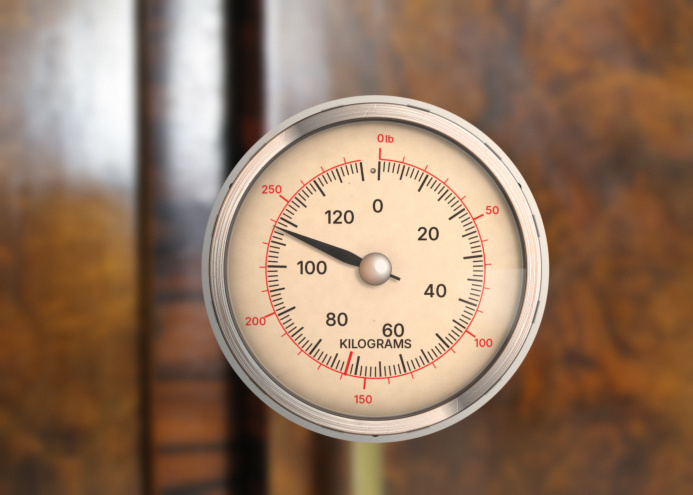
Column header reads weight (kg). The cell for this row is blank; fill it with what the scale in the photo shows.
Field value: 108 kg
